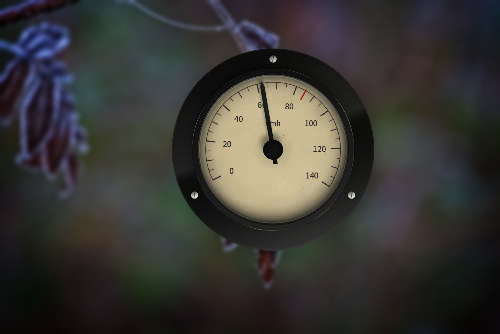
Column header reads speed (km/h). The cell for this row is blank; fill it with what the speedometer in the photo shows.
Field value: 62.5 km/h
